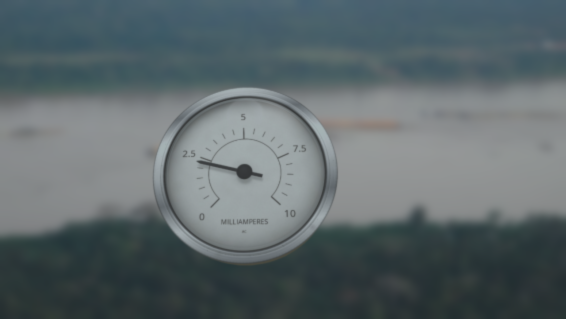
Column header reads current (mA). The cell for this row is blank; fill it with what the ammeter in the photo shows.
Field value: 2.25 mA
